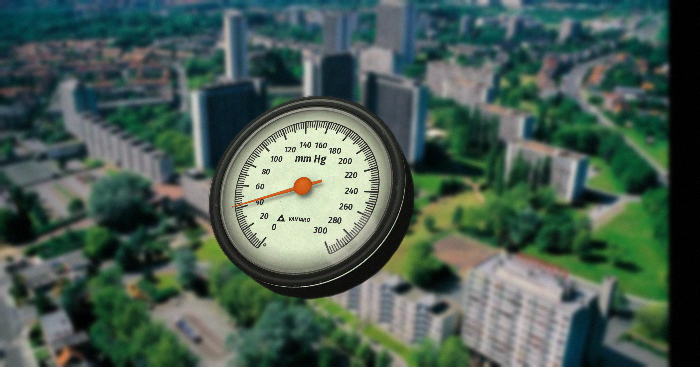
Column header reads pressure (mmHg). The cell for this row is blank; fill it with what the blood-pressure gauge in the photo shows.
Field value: 40 mmHg
